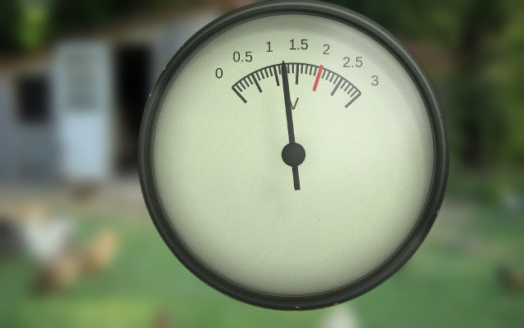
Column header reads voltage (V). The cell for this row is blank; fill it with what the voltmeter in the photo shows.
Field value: 1.2 V
